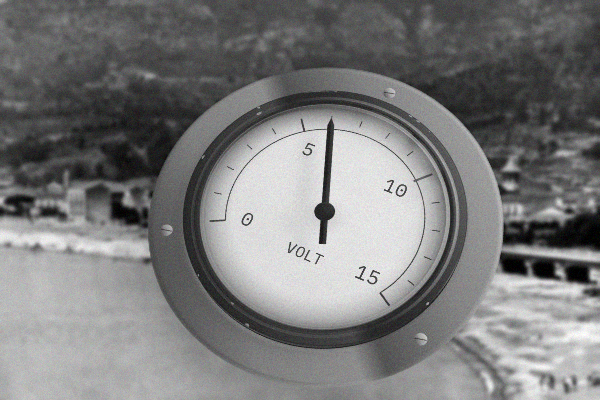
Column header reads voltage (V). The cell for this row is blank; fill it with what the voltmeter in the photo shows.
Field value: 6 V
